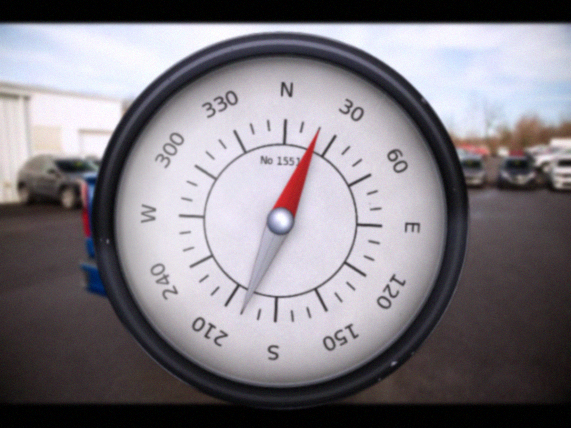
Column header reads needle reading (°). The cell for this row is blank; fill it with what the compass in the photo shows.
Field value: 20 °
